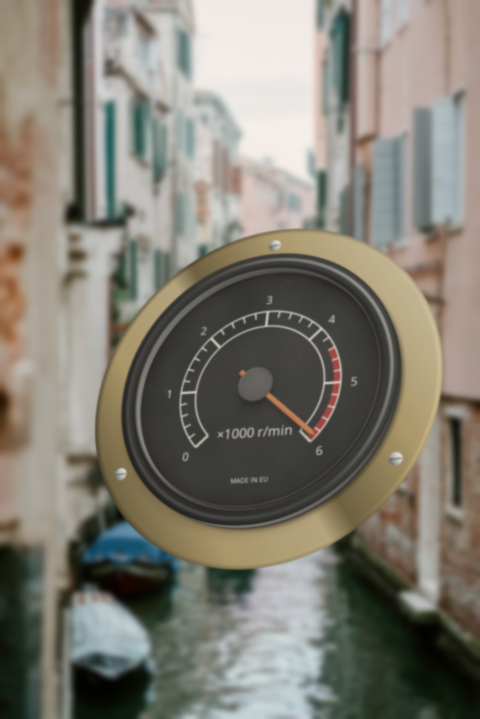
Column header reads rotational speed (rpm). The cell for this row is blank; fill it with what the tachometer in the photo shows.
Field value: 5900 rpm
